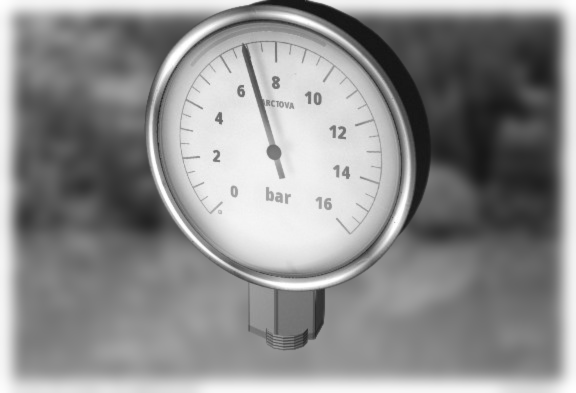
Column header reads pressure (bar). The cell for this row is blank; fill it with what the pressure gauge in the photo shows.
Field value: 7 bar
